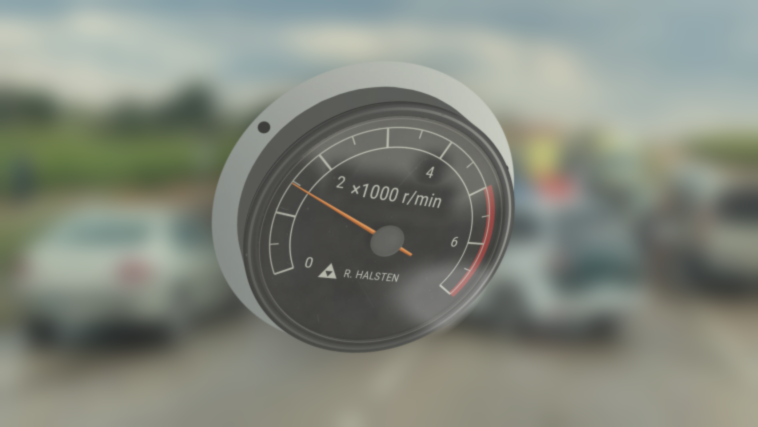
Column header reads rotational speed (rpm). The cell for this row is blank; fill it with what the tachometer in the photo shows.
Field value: 1500 rpm
